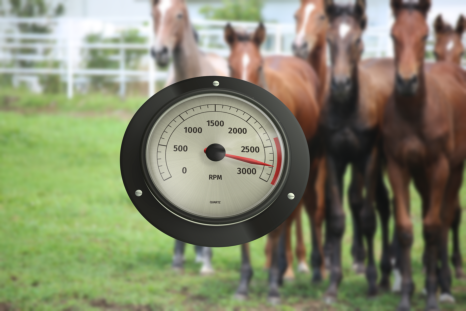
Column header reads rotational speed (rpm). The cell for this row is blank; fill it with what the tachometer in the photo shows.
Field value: 2800 rpm
